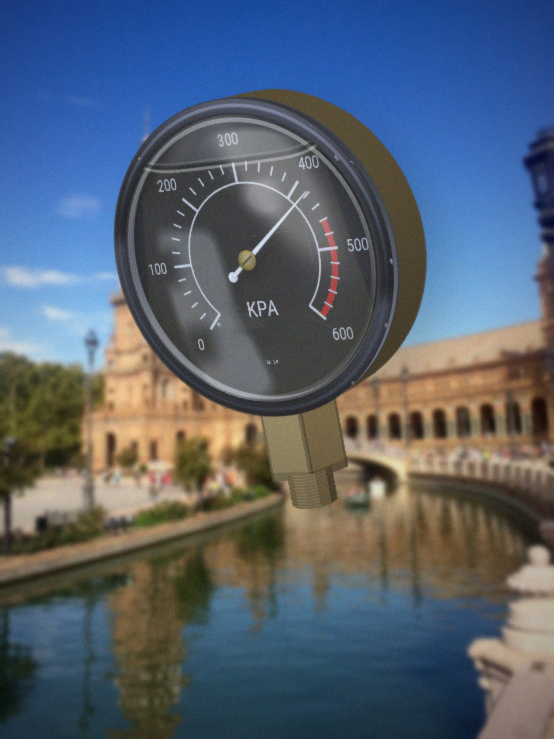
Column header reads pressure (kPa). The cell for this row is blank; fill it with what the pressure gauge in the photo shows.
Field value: 420 kPa
